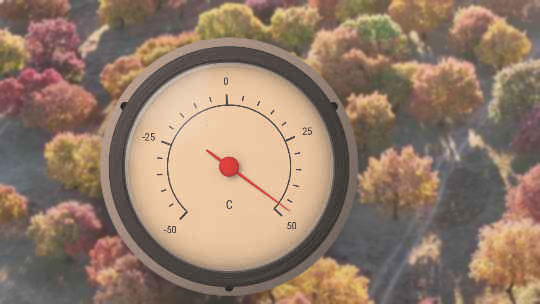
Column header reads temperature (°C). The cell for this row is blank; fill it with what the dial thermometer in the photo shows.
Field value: 47.5 °C
